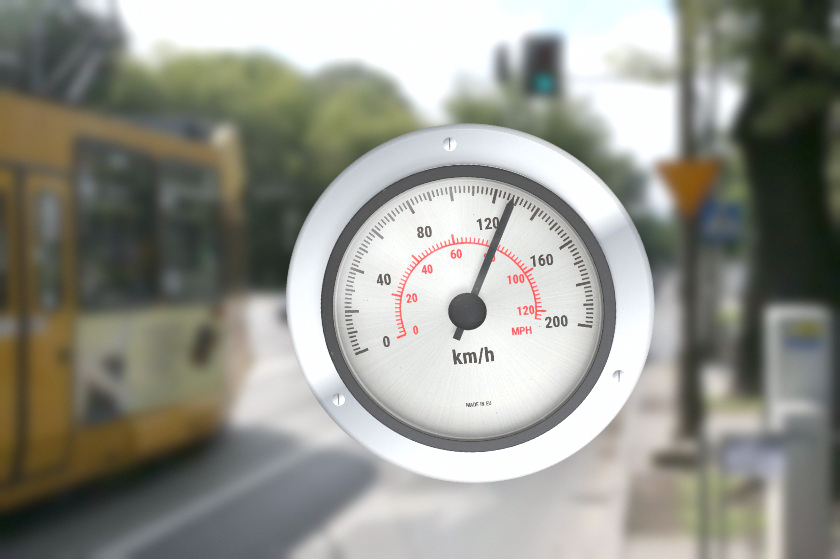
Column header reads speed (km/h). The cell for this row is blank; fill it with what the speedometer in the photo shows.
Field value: 128 km/h
